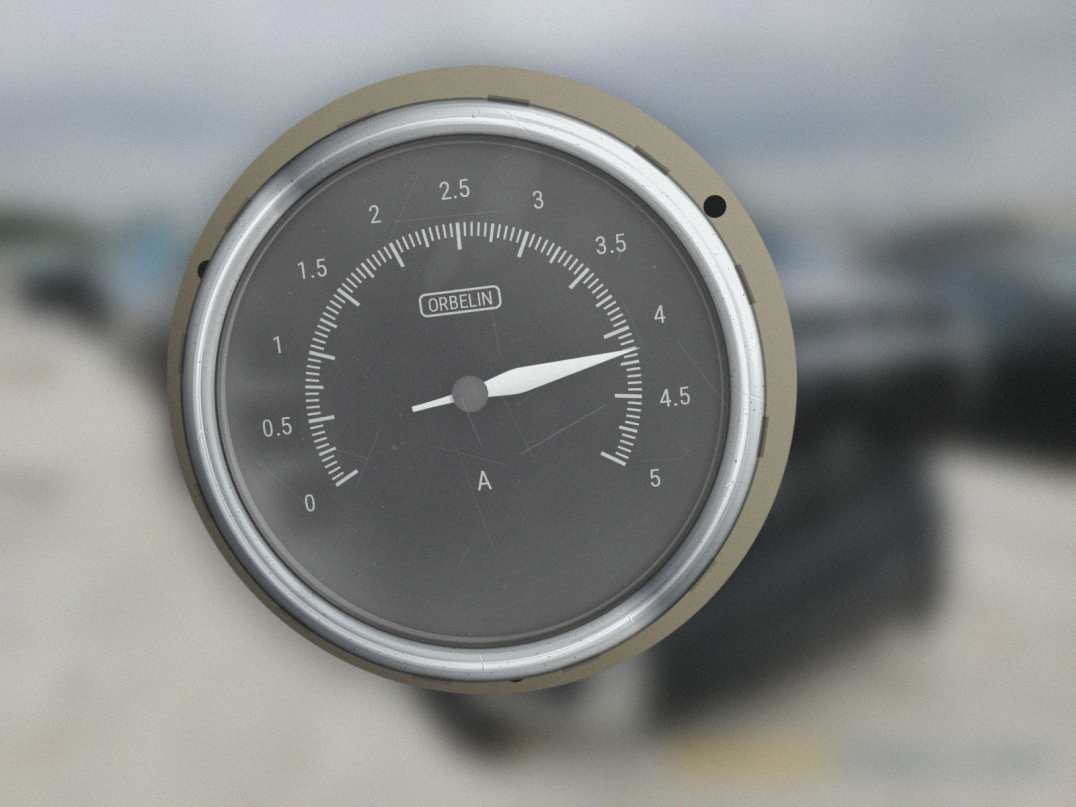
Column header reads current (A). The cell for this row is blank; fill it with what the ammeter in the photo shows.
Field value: 4.15 A
